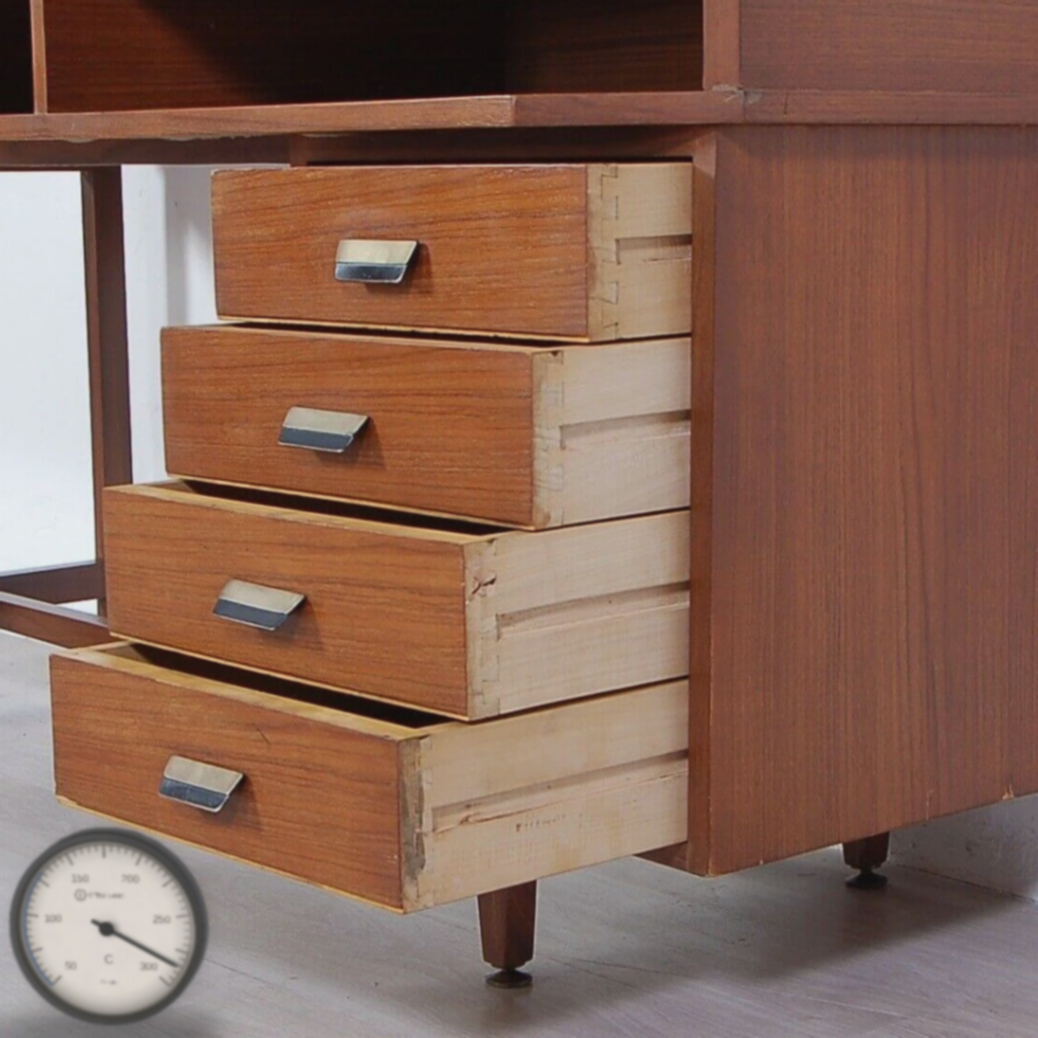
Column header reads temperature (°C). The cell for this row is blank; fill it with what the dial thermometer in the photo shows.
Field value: 285 °C
